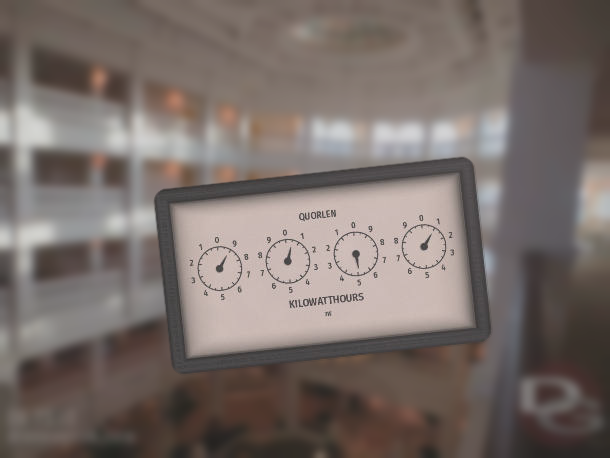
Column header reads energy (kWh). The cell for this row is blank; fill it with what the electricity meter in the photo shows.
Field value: 9051 kWh
